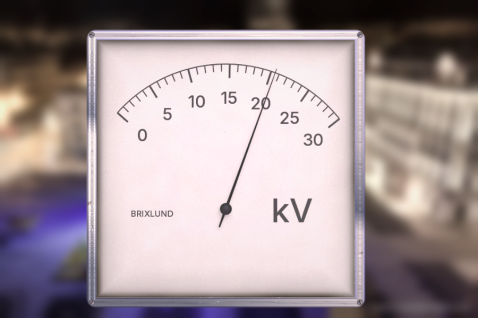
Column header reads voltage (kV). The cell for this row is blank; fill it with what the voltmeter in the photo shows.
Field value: 20.5 kV
